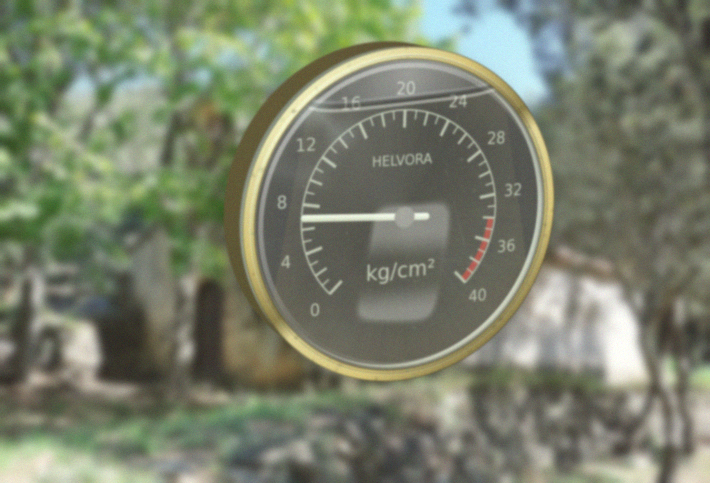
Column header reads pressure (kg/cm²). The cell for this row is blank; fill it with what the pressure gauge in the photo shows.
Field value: 7 kg/cm²
